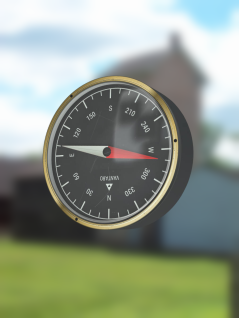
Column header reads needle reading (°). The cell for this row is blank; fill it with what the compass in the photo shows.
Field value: 280 °
